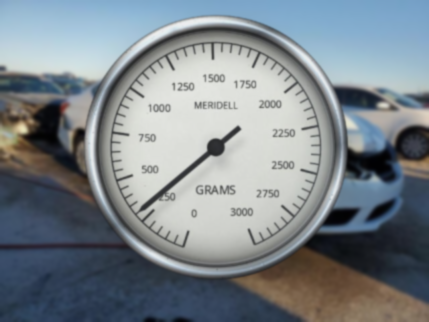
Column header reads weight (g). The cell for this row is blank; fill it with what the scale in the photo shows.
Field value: 300 g
